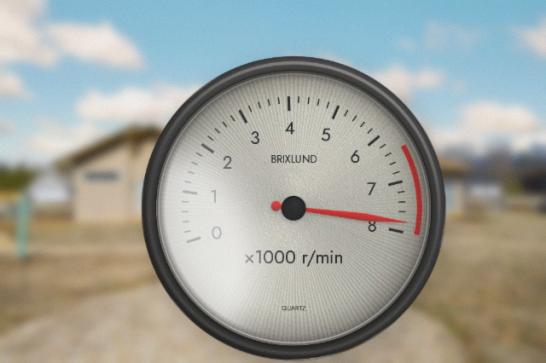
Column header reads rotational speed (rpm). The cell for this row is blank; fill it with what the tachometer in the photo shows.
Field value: 7800 rpm
